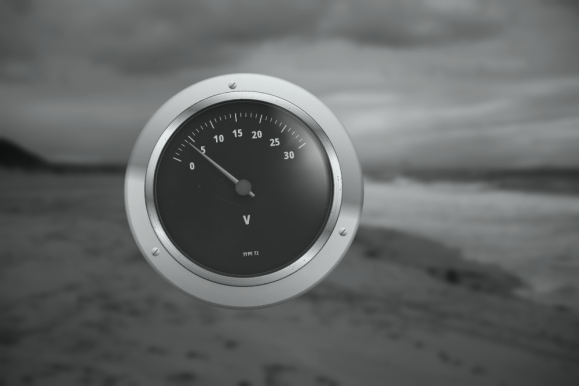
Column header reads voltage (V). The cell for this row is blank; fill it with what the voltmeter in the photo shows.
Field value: 4 V
